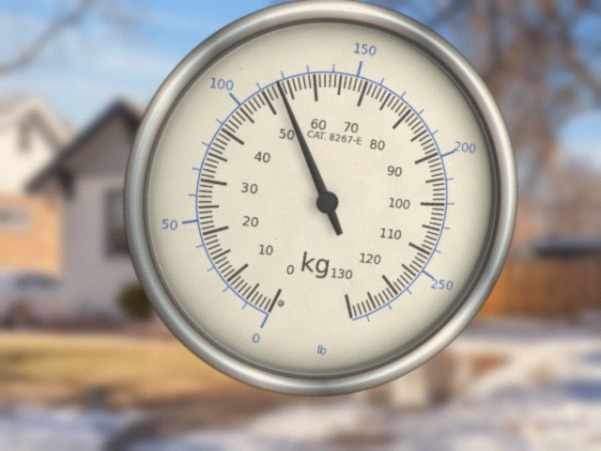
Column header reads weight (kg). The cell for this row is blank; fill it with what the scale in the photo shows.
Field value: 53 kg
